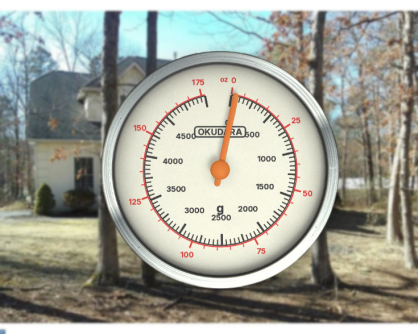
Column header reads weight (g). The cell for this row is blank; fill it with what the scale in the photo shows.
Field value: 50 g
